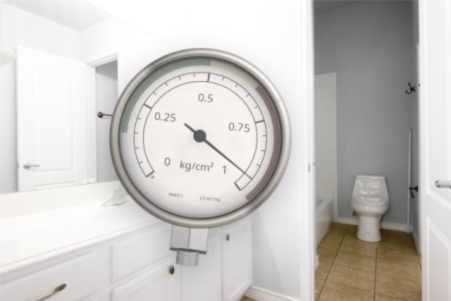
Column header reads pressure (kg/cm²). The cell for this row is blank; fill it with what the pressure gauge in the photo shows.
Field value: 0.95 kg/cm²
